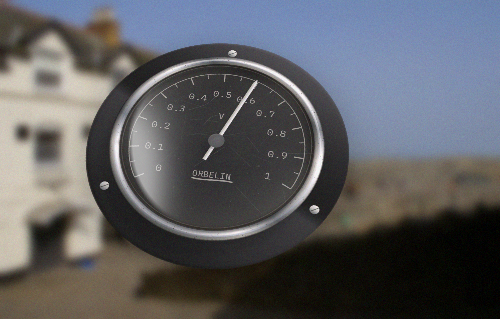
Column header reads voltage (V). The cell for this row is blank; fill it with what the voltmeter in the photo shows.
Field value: 0.6 V
